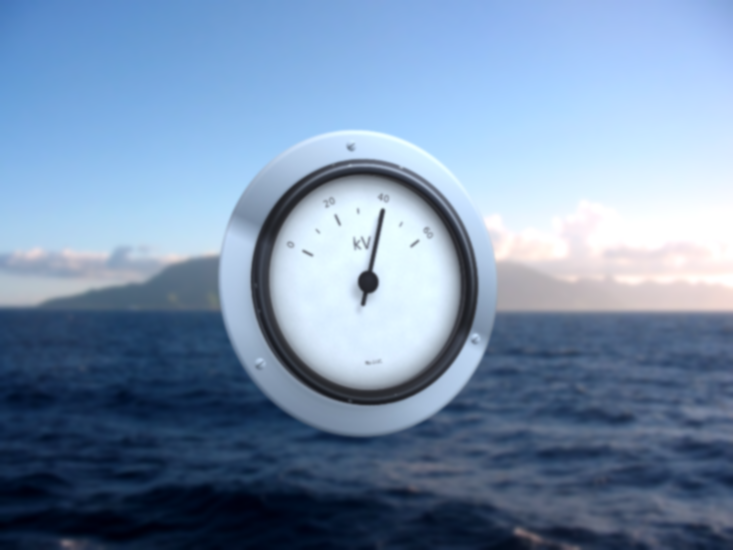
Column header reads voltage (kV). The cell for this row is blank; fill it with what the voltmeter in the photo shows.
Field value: 40 kV
